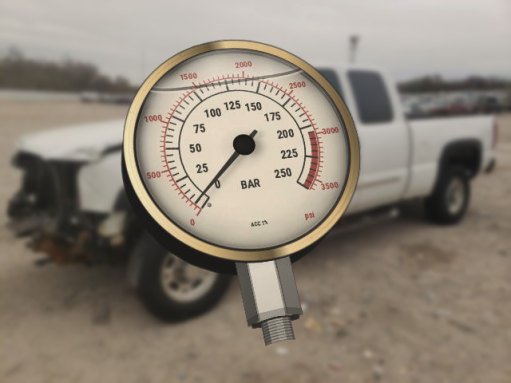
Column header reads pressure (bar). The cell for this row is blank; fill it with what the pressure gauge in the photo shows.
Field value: 5 bar
